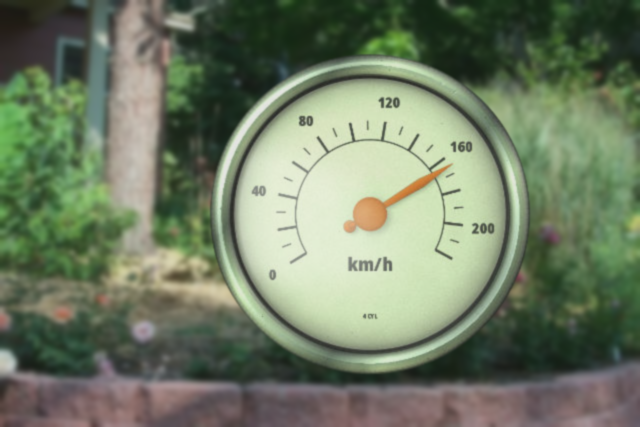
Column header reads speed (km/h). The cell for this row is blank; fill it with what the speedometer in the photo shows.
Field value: 165 km/h
